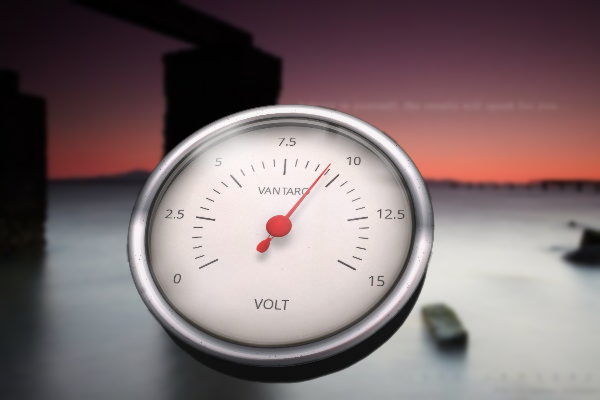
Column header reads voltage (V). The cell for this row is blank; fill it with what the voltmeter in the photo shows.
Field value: 9.5 V
